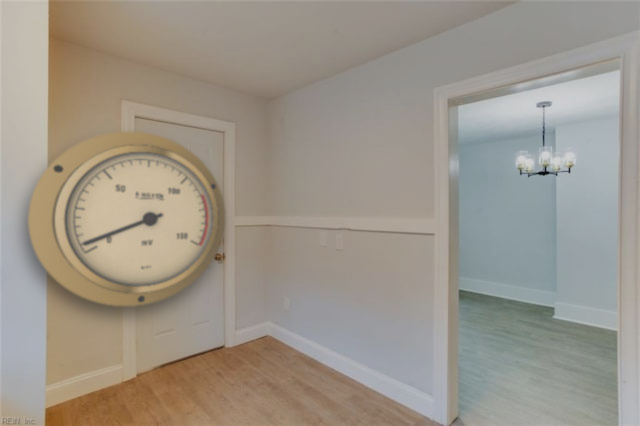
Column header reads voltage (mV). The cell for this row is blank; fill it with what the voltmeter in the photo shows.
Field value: 5 mV
